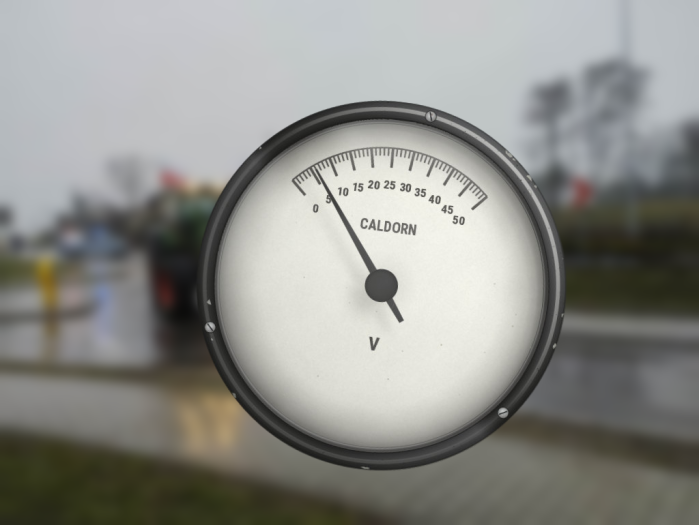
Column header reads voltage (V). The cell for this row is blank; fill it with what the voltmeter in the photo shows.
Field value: 6 V
